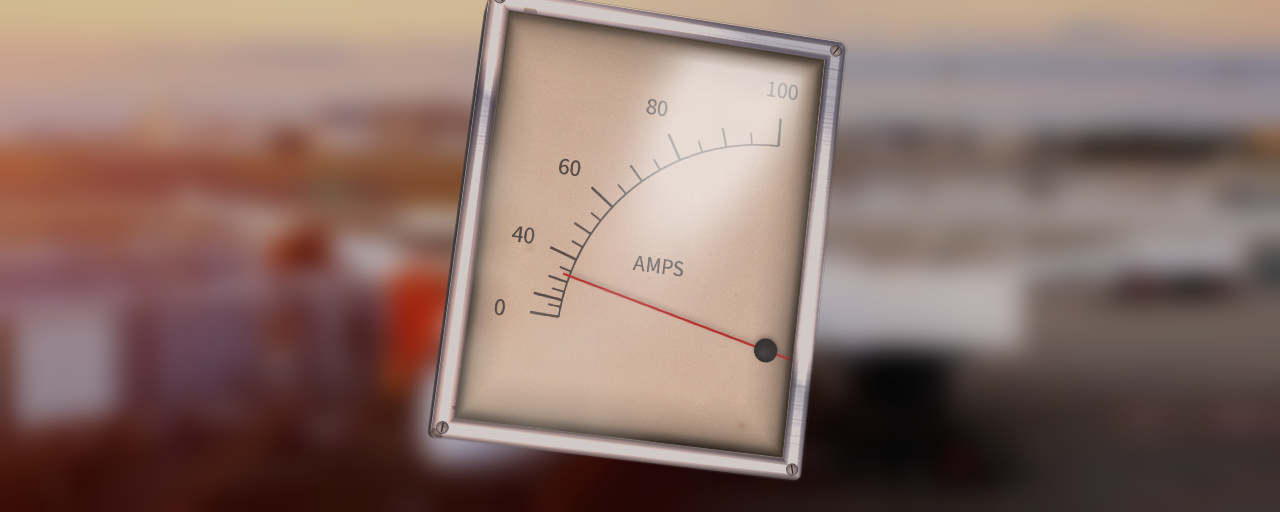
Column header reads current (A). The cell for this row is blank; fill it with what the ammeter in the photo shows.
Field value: 32.5 A
